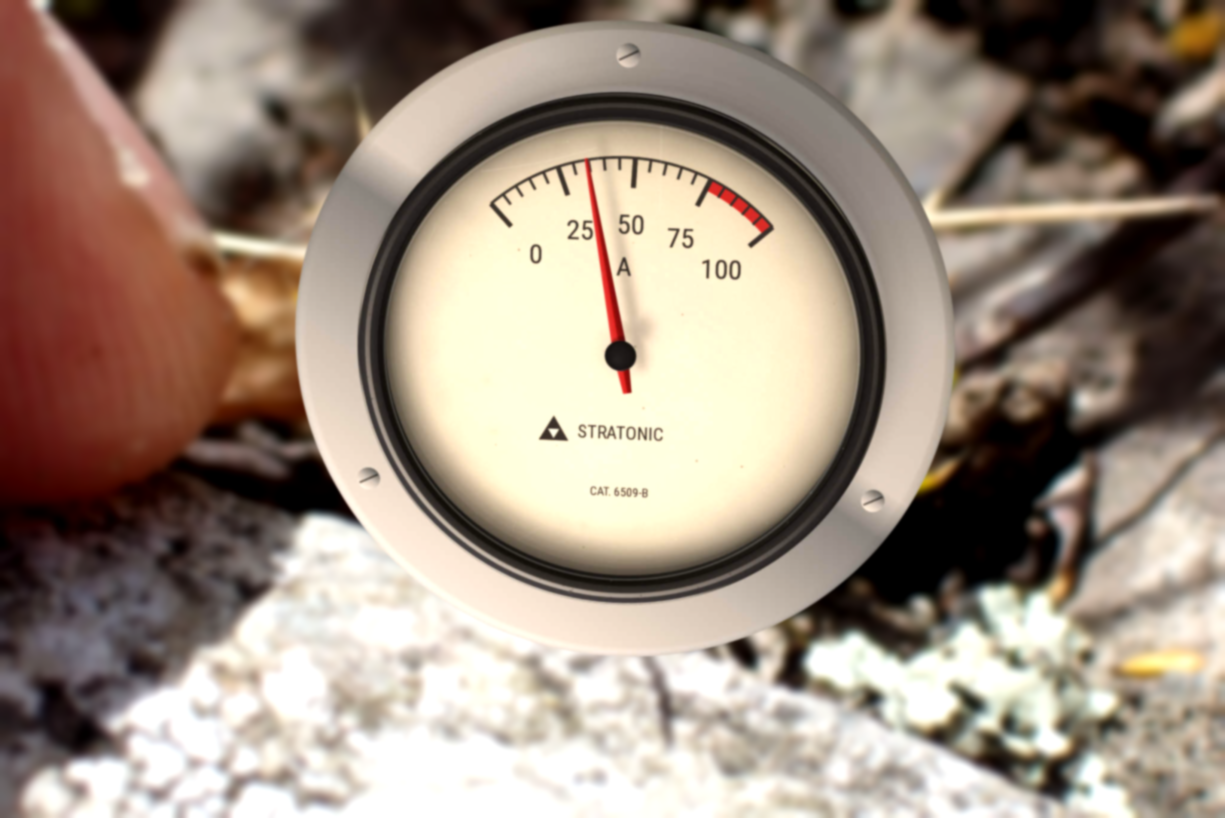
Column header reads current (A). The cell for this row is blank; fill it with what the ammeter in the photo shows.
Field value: 35 A
